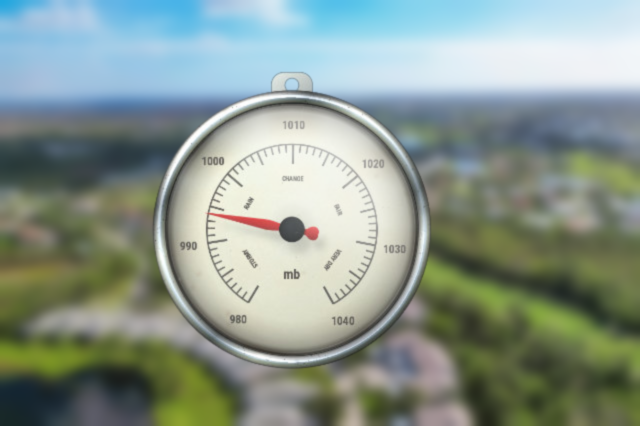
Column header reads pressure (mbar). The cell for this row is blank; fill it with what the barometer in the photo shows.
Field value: 994 mbar
